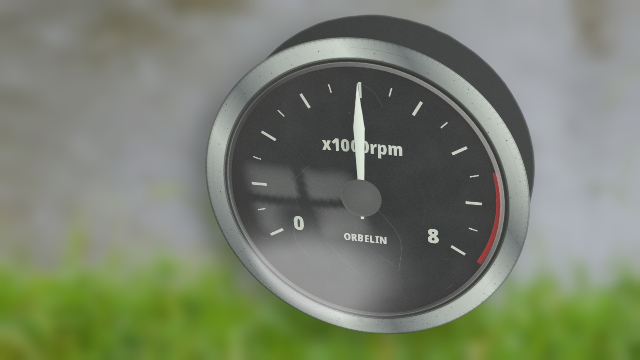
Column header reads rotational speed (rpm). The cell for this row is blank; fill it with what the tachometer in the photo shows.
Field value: 4000 rpm
